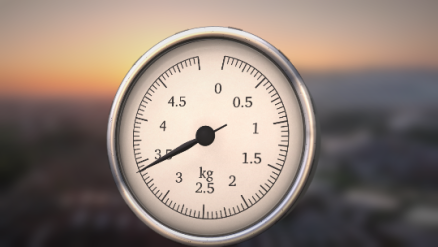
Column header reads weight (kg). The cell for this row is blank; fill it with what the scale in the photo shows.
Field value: 3.4 kg
